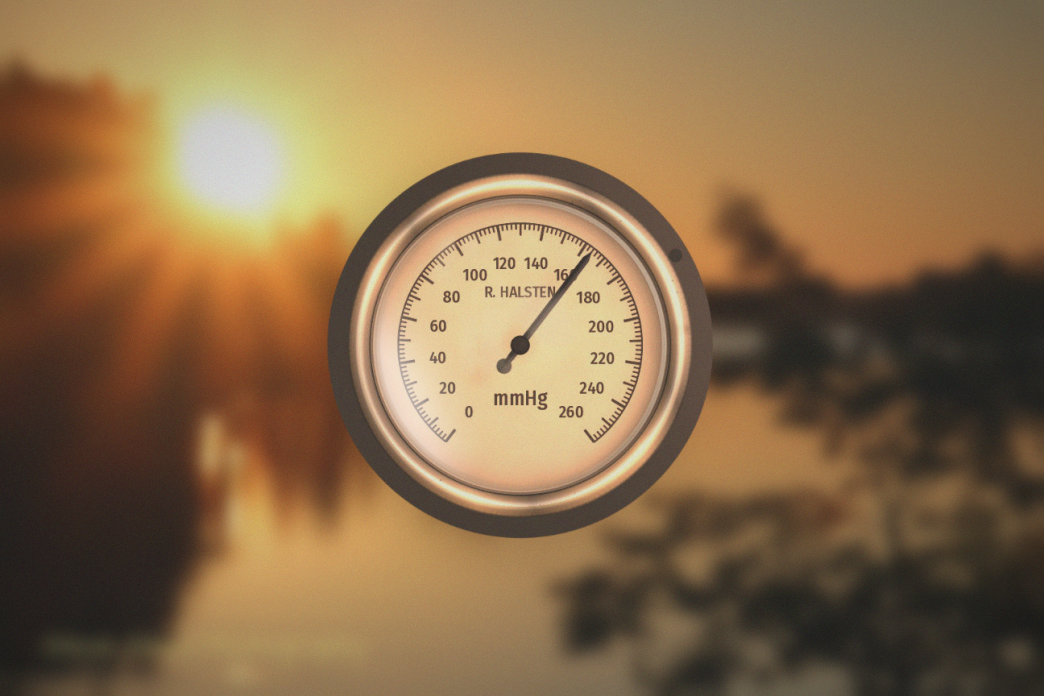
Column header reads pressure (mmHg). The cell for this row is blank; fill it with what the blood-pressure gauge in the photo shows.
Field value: 164 mmHg
